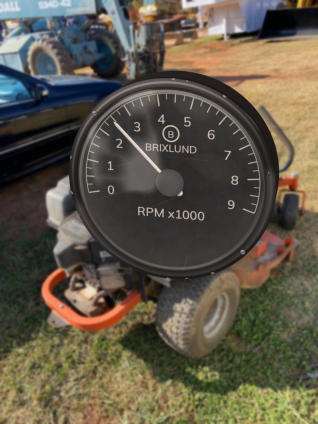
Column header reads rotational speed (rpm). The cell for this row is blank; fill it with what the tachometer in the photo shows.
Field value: 2500 rpm
